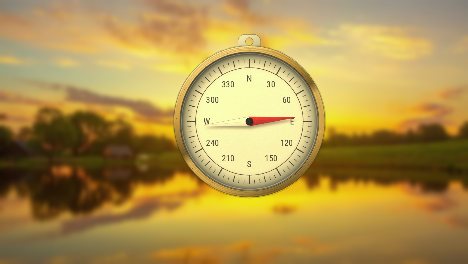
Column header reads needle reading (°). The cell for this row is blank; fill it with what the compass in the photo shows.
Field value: 85 °
